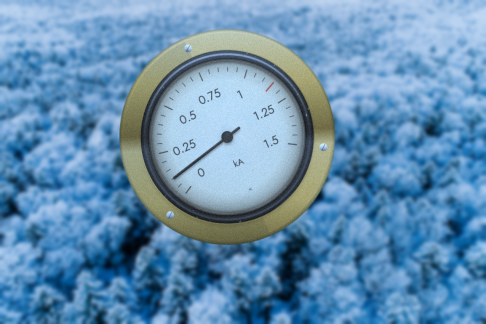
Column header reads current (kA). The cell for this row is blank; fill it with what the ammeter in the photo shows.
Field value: 0.1 kA
